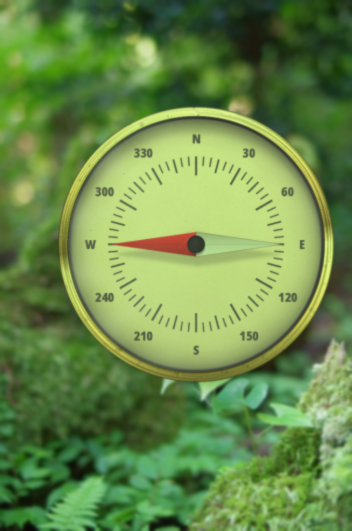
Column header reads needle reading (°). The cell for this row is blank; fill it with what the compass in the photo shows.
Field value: 270 °
